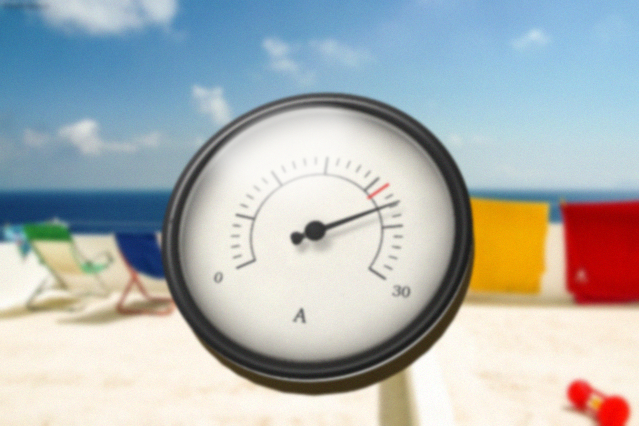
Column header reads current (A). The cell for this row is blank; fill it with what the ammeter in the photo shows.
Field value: 23 A
